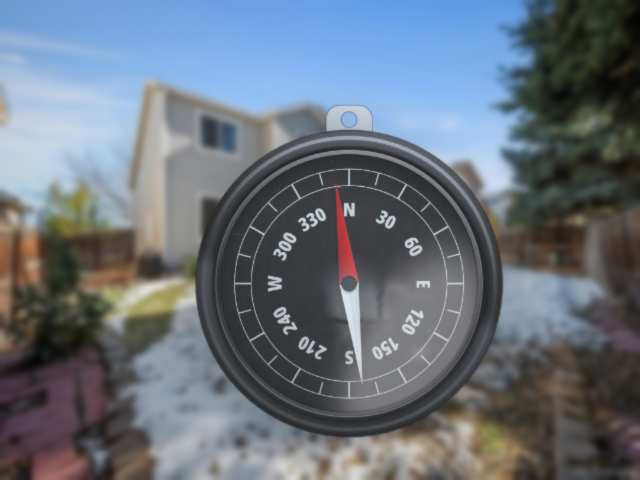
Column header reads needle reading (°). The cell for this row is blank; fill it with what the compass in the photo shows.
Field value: 352.5 °
